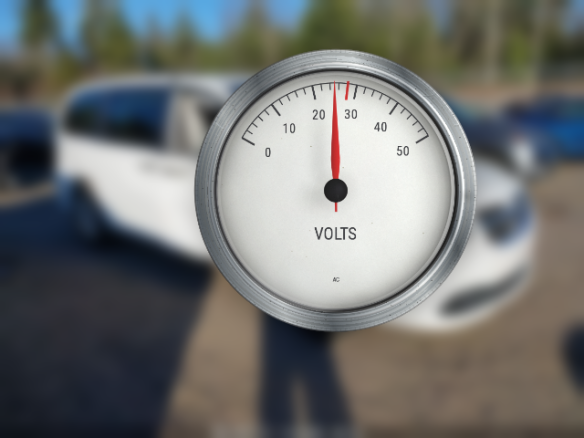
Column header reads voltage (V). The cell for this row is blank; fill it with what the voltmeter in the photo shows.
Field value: 25 V
